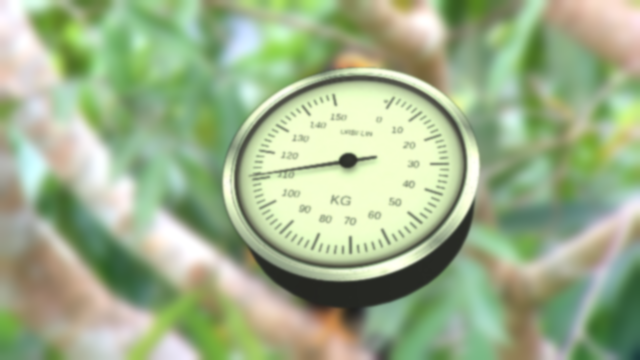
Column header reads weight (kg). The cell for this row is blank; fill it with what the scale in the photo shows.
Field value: 110 kg
